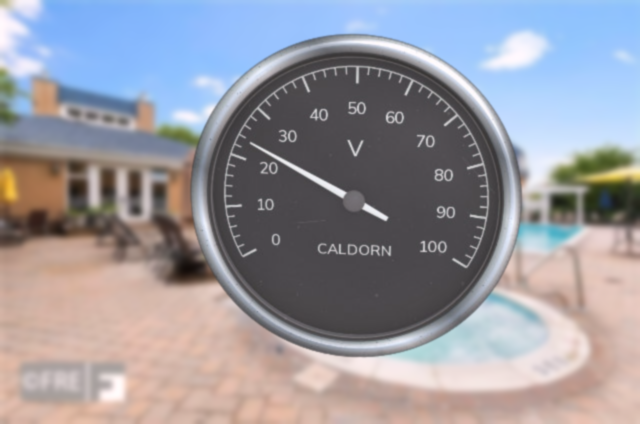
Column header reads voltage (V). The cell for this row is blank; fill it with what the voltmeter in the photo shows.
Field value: 24 V
